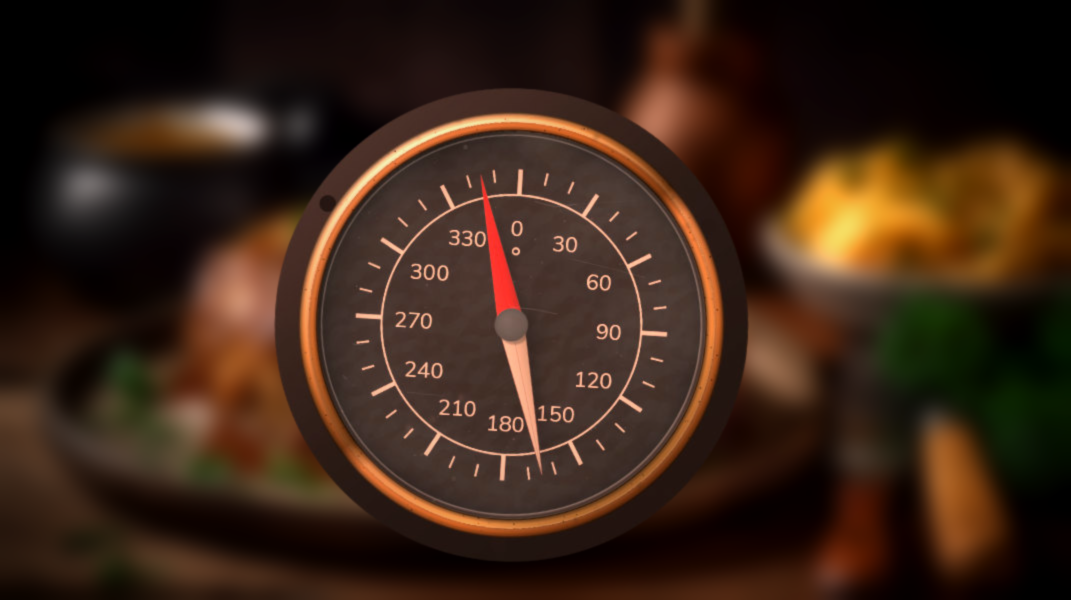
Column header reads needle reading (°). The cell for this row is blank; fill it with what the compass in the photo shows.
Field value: 345 °
